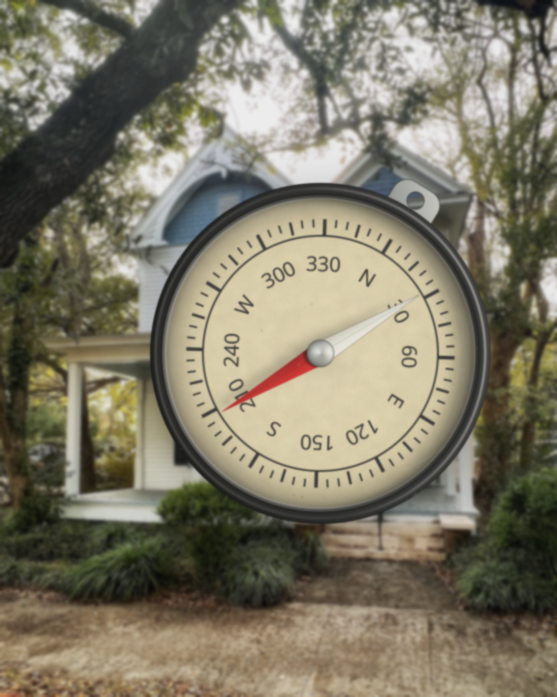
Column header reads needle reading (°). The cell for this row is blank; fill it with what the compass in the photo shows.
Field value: 207.5 °
